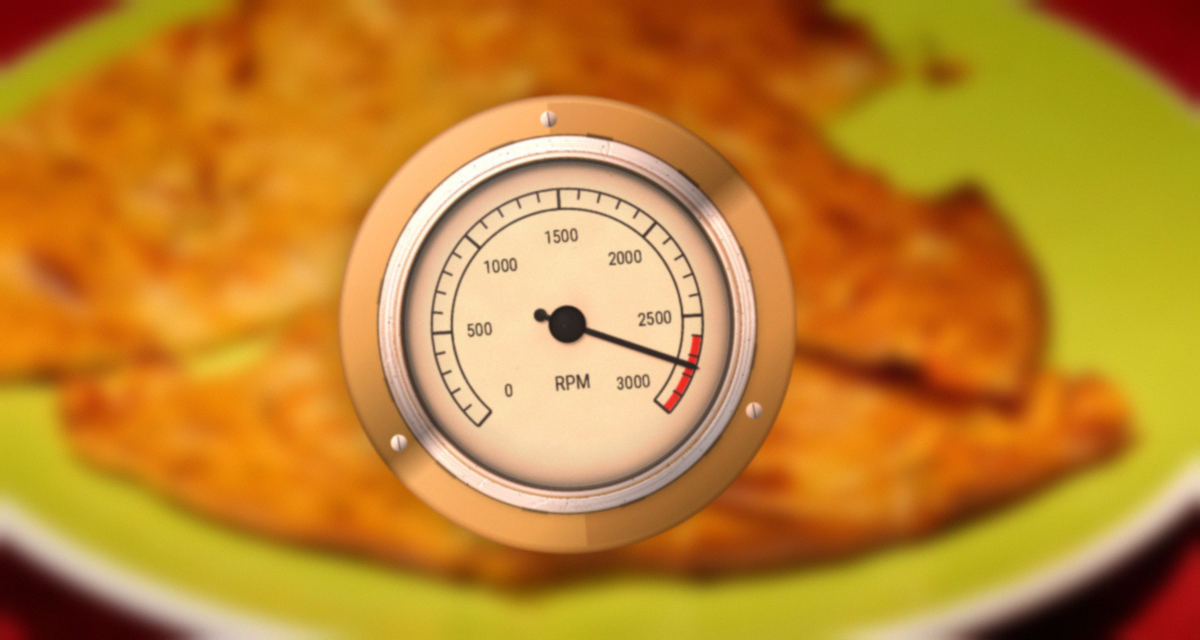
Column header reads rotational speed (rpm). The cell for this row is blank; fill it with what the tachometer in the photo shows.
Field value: 2750 rpm
